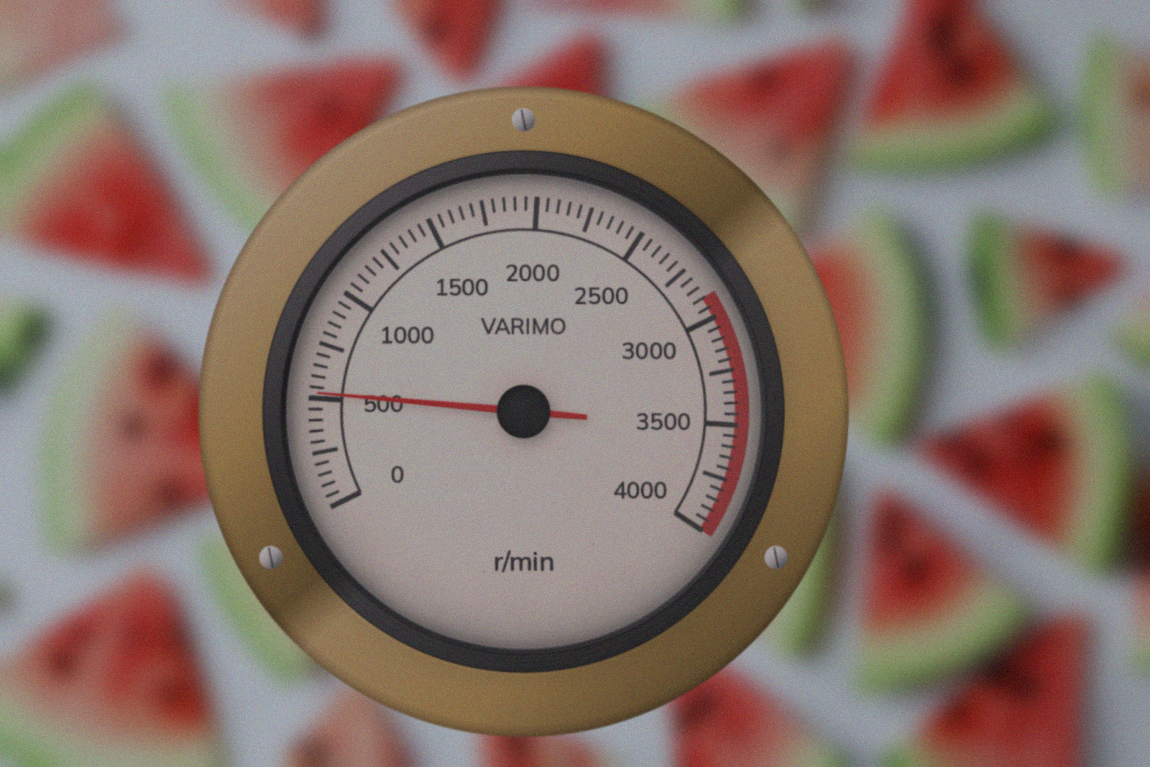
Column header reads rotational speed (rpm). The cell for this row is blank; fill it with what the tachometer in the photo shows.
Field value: 525 rpm
